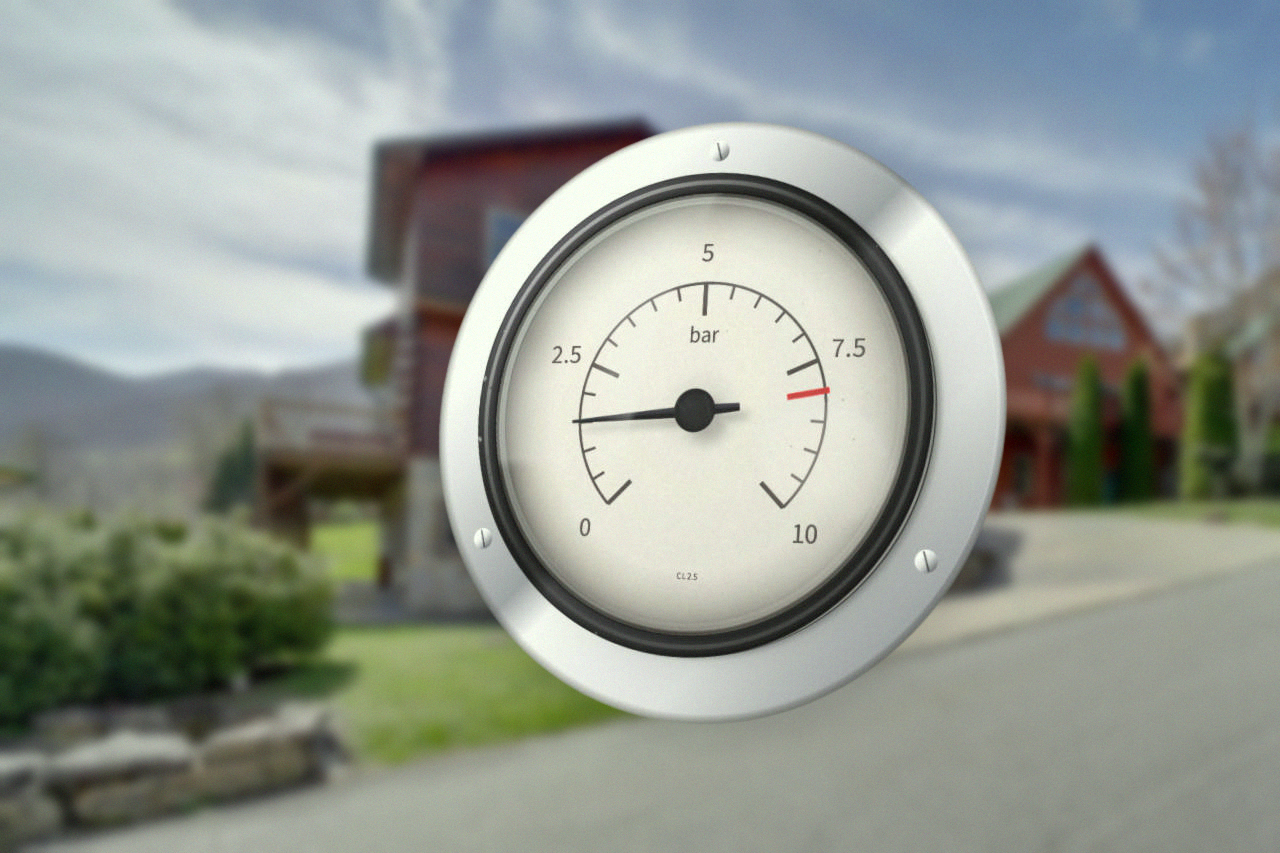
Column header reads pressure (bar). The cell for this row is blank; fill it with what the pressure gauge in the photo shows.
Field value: 1.5 bar
